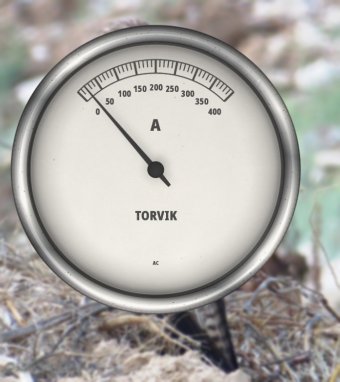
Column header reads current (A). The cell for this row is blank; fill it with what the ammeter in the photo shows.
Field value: 20 A
